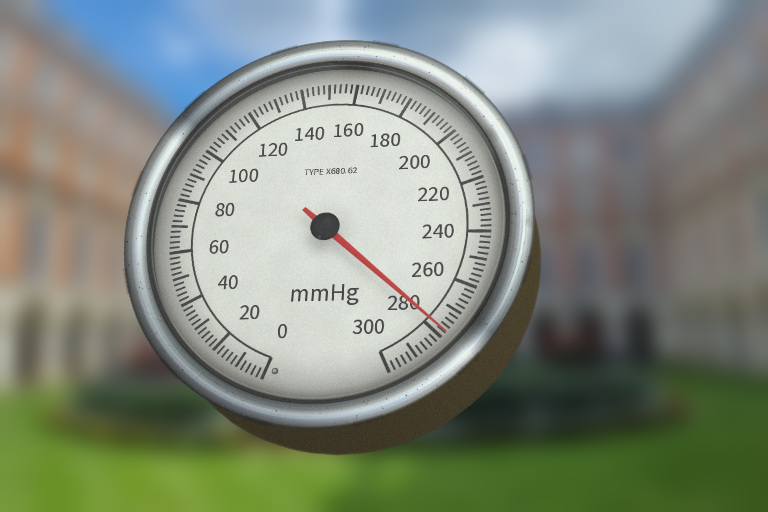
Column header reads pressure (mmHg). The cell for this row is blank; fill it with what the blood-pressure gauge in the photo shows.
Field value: 278 mmHg
